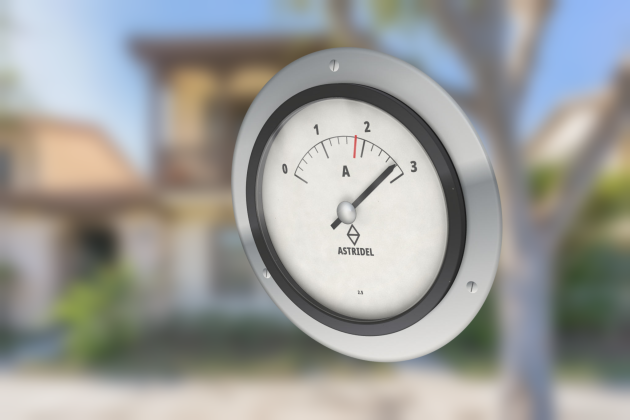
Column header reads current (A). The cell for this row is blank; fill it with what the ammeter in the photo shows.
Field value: 2.8 A
